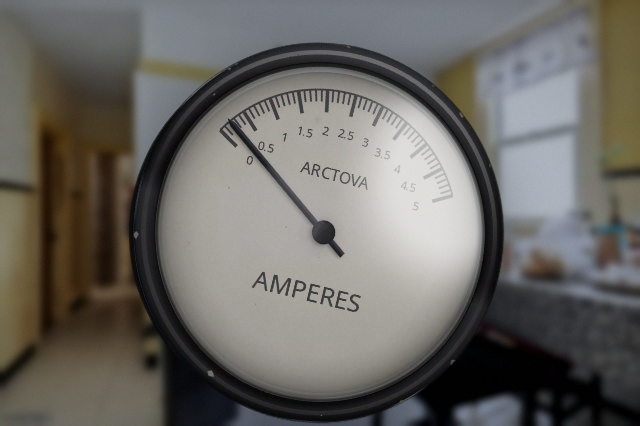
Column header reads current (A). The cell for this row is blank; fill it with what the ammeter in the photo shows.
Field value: 0.2 A
